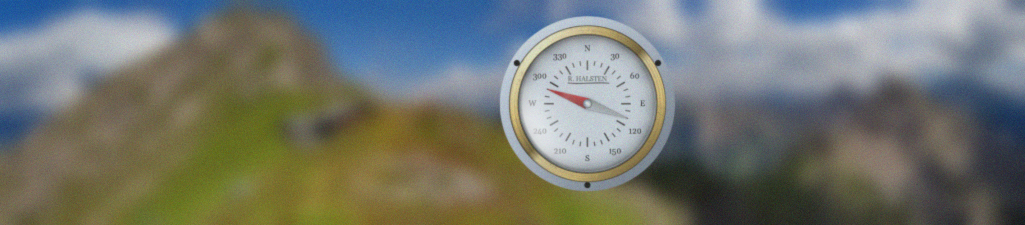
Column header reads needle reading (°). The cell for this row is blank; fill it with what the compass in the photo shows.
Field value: 290 °
